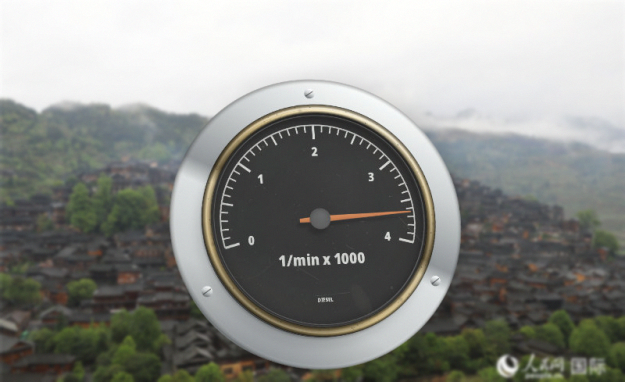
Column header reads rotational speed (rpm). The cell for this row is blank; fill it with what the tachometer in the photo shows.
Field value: 3650 rpm
